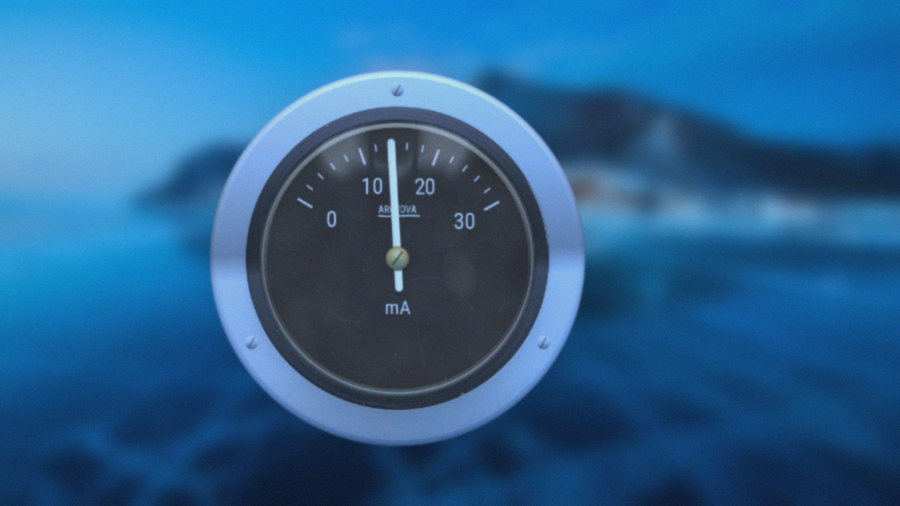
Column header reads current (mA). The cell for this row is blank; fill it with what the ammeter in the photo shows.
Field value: 14 mA
